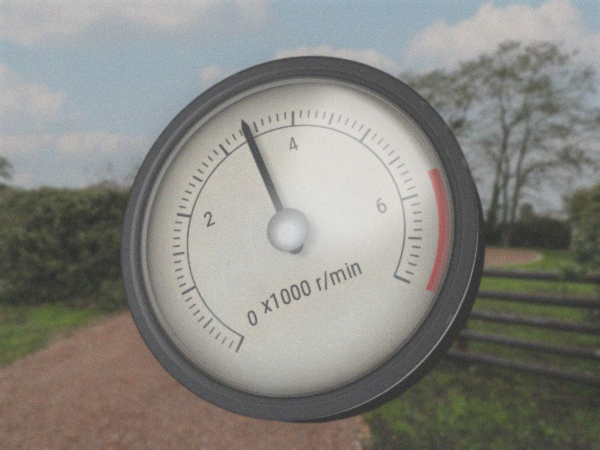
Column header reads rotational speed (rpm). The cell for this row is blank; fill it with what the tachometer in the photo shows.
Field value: 3400 rpm
